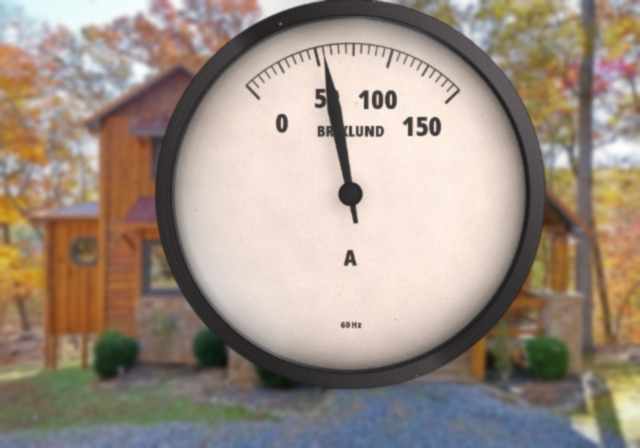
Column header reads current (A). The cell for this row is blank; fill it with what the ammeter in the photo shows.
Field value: 55 A
